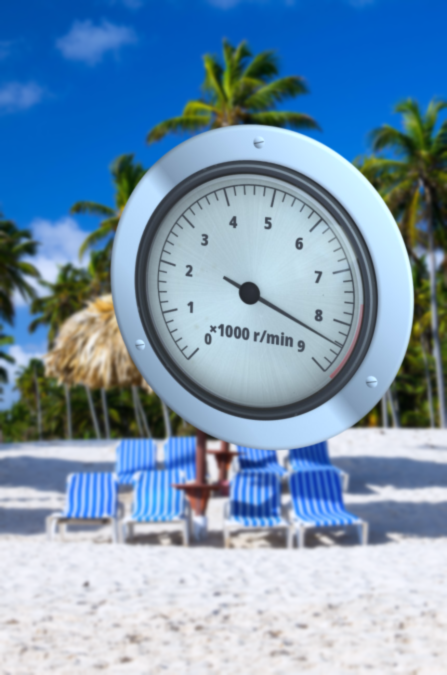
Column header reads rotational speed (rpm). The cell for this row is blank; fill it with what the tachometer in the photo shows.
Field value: 8400 rpm
